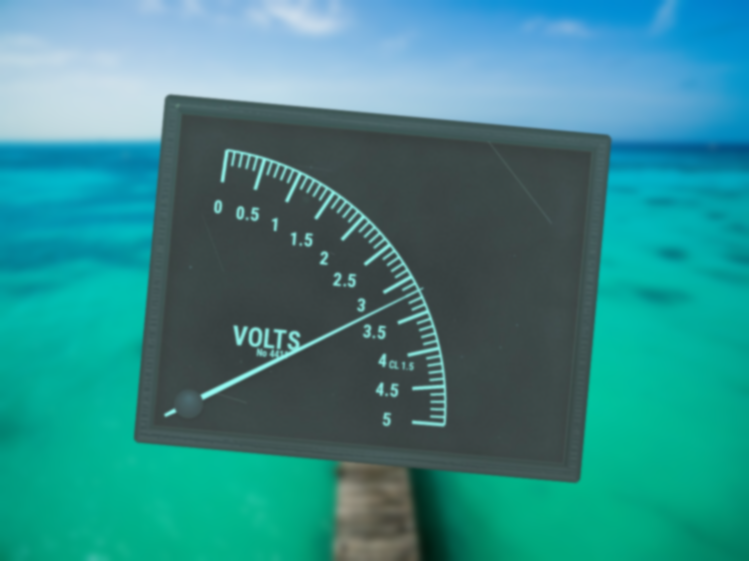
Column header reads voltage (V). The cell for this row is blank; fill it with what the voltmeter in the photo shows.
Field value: 3.2 V
